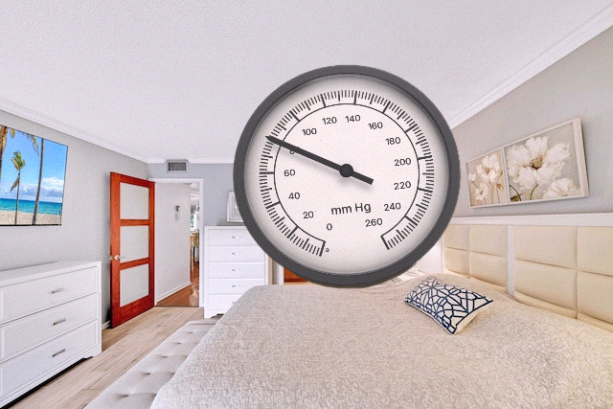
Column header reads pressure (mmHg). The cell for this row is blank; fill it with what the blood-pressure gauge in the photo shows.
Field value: 80 mmHg
